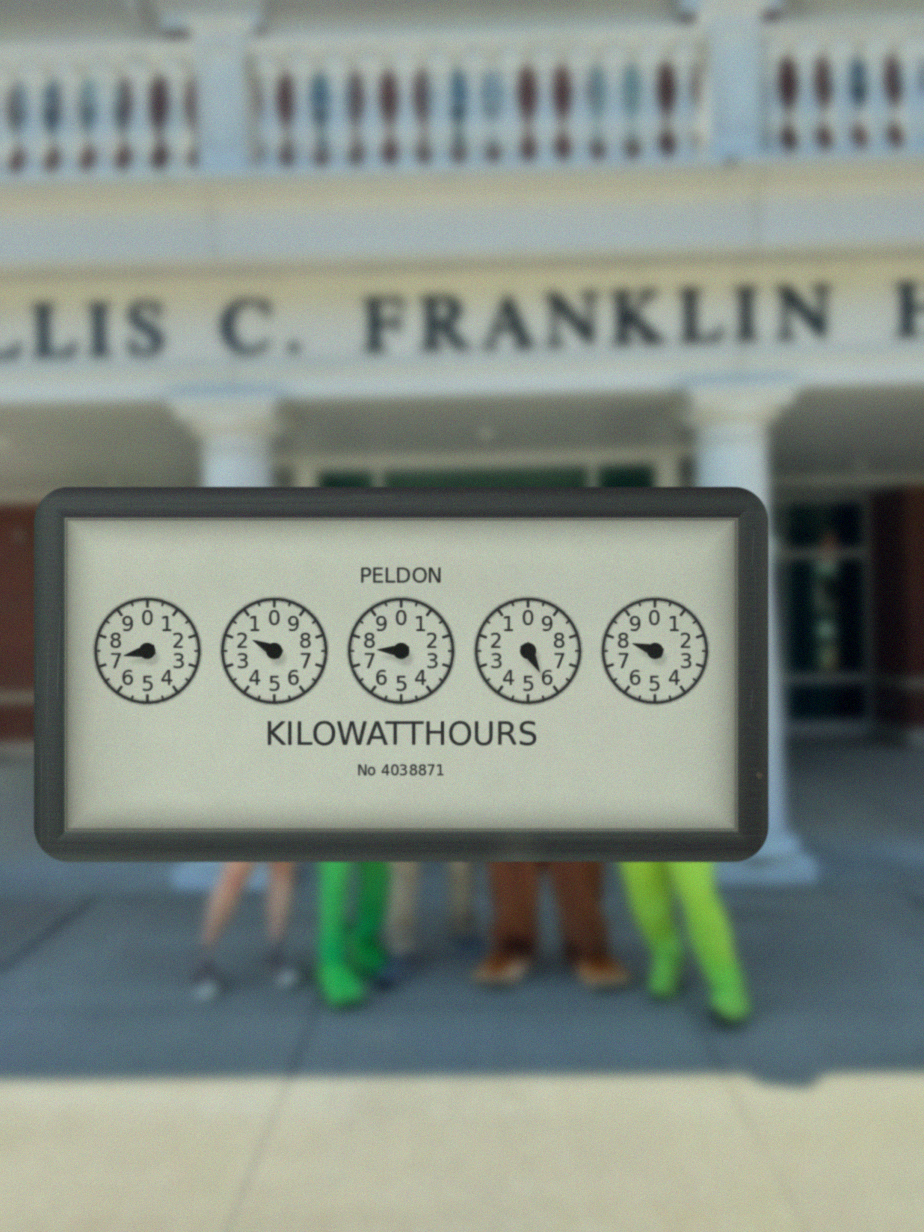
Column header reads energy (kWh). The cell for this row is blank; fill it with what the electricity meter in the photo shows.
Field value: 71758 kWh
